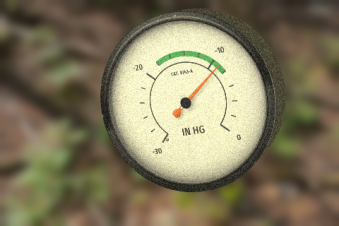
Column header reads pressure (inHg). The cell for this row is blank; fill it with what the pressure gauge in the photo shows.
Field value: -9 inHg
